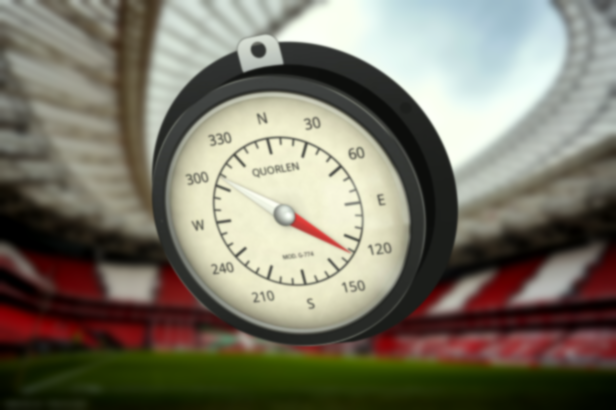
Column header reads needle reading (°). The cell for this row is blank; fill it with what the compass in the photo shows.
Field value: 130 °
